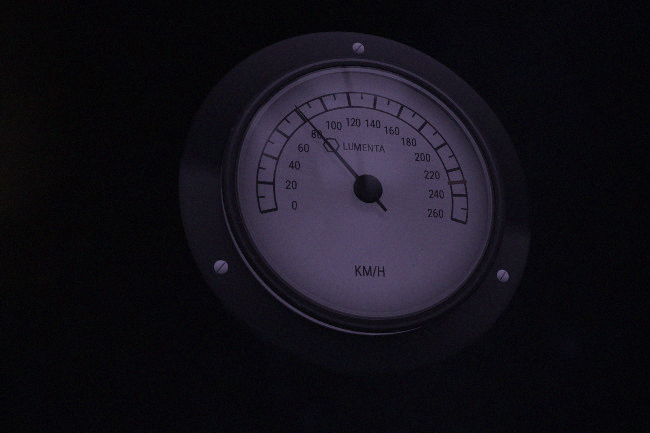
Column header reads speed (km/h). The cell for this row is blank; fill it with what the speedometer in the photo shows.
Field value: 80 km/h
